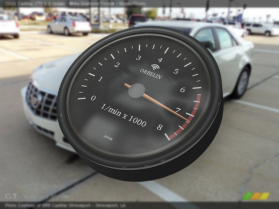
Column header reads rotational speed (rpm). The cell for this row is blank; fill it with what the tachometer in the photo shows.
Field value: 7250 rpm
